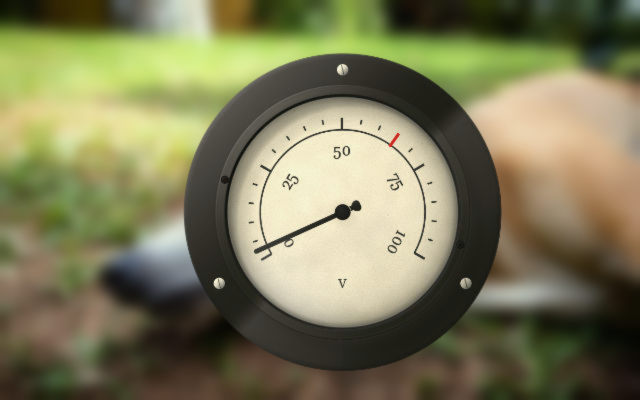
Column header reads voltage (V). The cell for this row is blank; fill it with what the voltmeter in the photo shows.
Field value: 2.5 V
